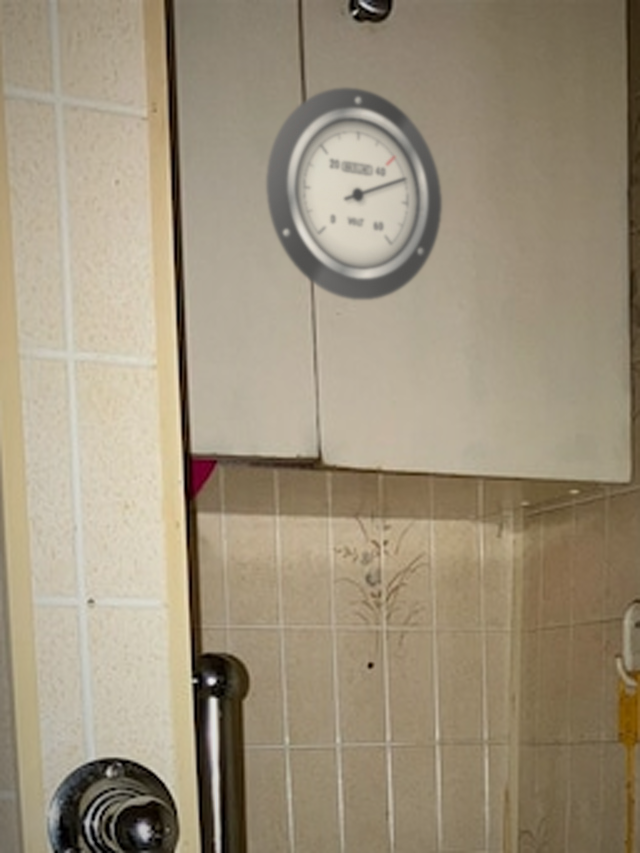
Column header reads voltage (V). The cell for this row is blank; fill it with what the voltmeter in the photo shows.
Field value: 45 V
